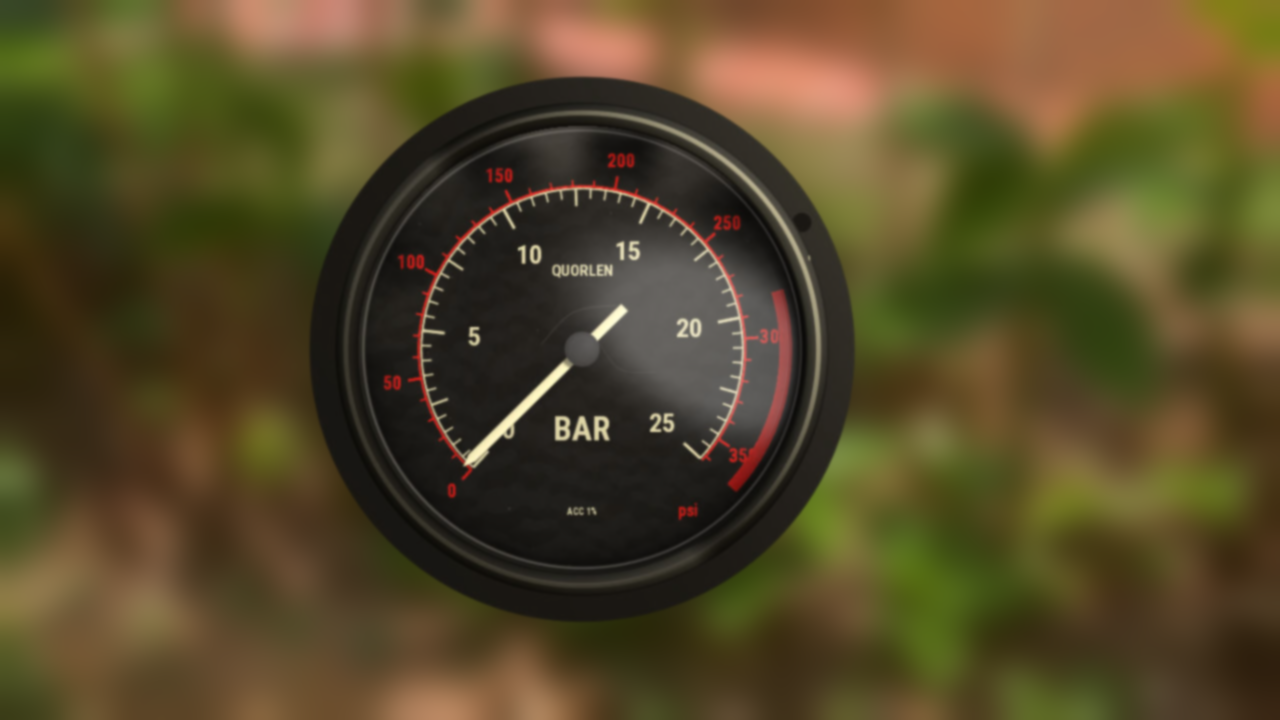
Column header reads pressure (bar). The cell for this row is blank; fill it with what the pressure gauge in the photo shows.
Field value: 0.25 bar
